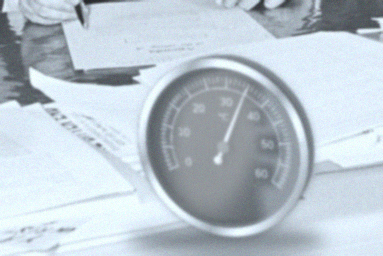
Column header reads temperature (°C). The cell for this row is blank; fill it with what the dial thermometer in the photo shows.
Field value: 35 °C
